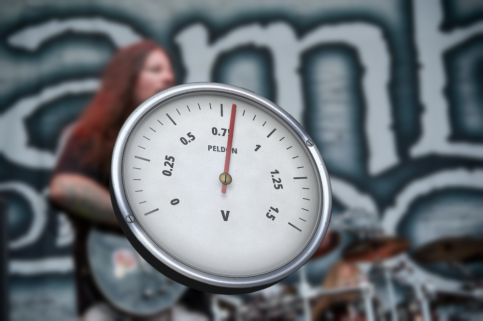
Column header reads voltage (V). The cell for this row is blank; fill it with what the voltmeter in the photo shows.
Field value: 0.8 V
